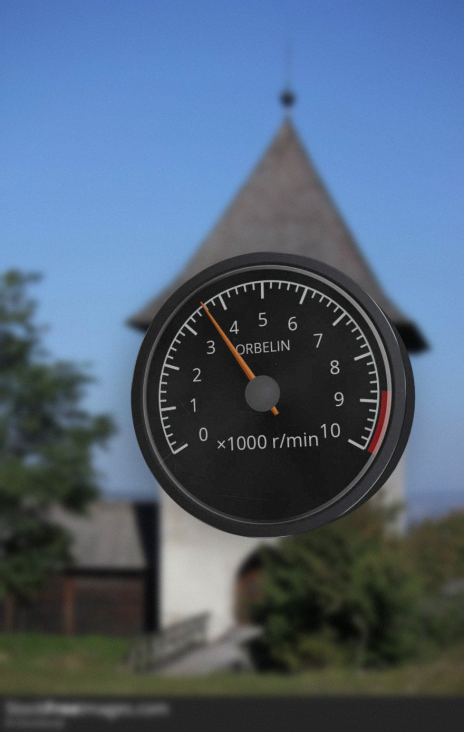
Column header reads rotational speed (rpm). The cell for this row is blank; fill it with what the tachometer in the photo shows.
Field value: 3600 rpm
